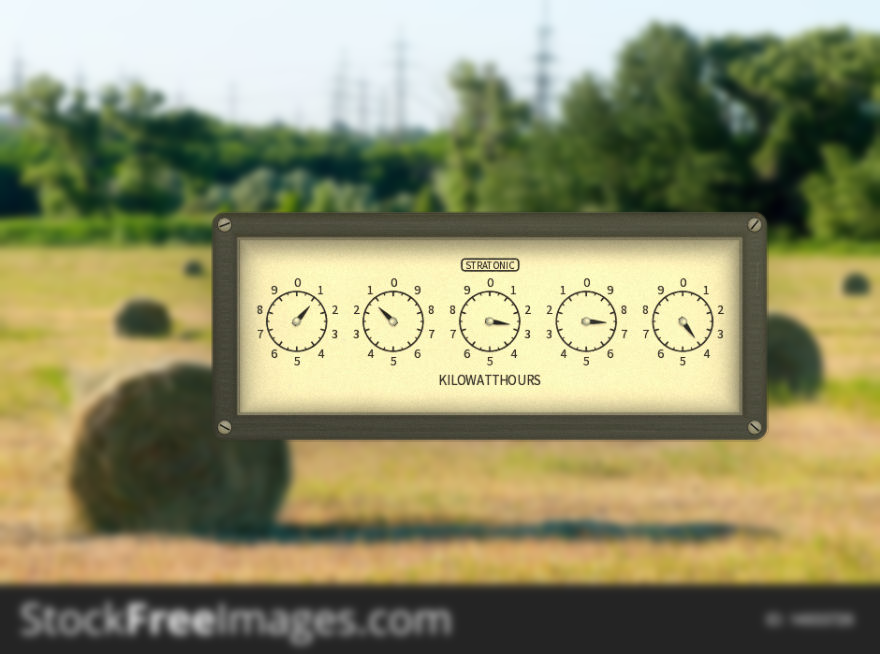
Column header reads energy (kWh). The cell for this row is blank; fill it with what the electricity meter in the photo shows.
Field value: 11274 kWh
